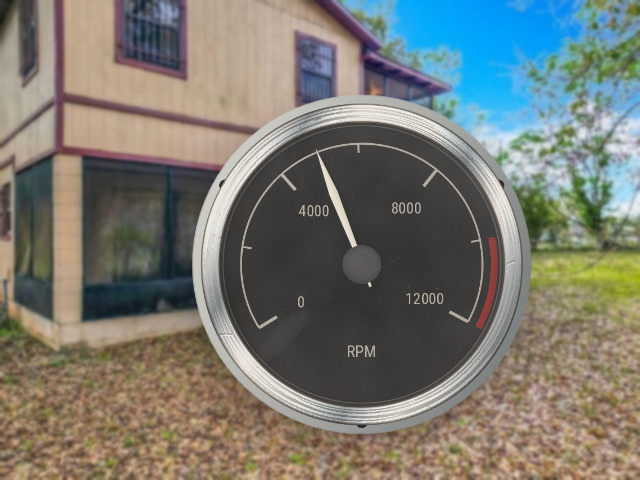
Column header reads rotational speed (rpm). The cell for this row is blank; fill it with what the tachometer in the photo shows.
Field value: 5000 rpm
